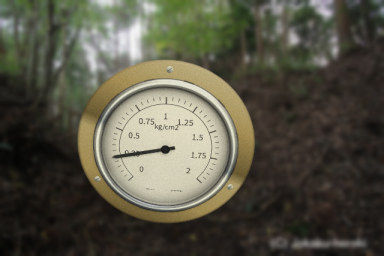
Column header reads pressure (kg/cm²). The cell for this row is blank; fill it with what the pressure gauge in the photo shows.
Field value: 0.25 kg/cm²
